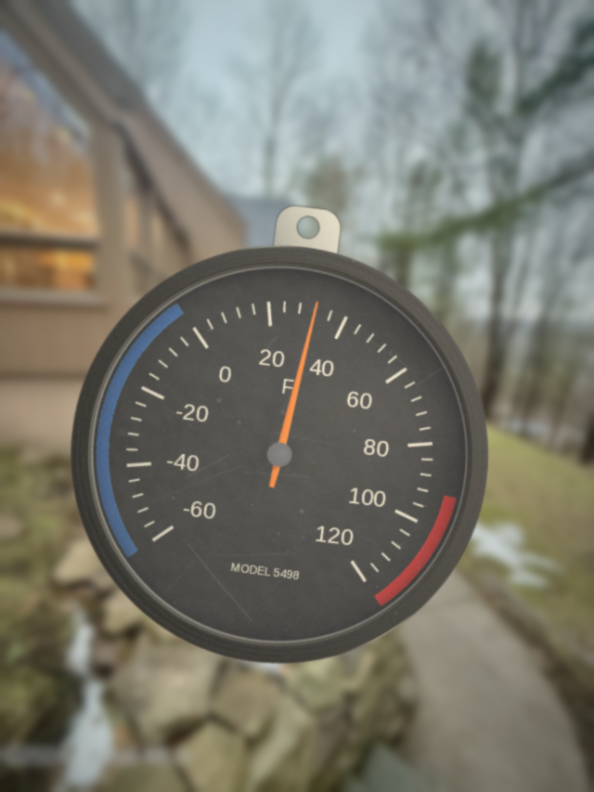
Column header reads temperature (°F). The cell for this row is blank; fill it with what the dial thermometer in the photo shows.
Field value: 32 °F
